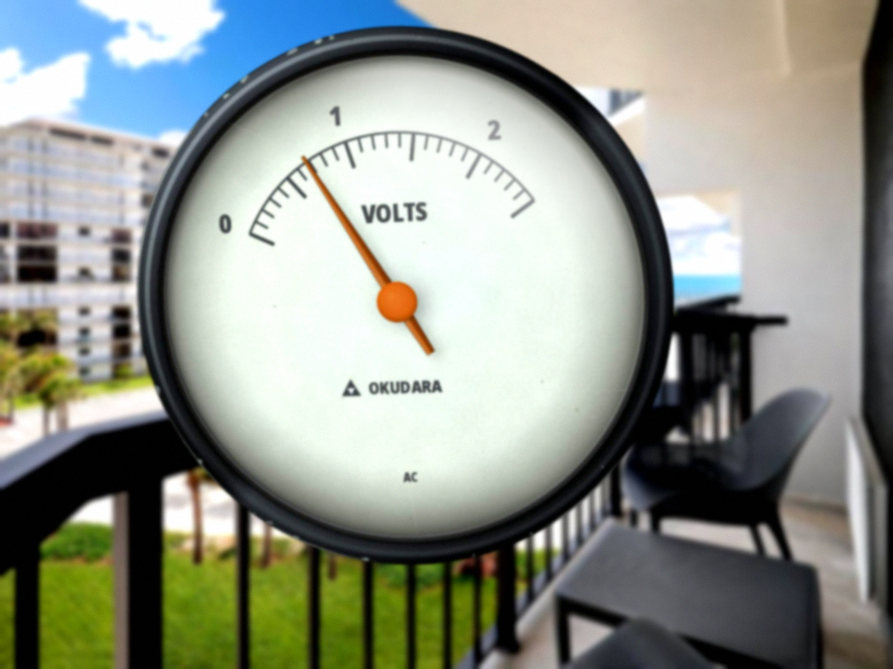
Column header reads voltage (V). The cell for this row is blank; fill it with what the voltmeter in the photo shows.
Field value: 0.7 V
